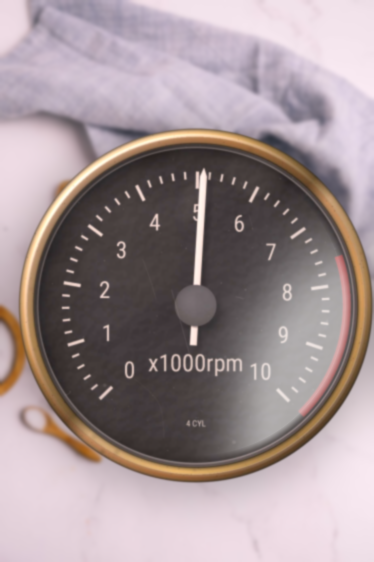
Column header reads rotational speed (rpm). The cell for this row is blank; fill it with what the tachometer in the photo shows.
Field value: 5100 rpm
